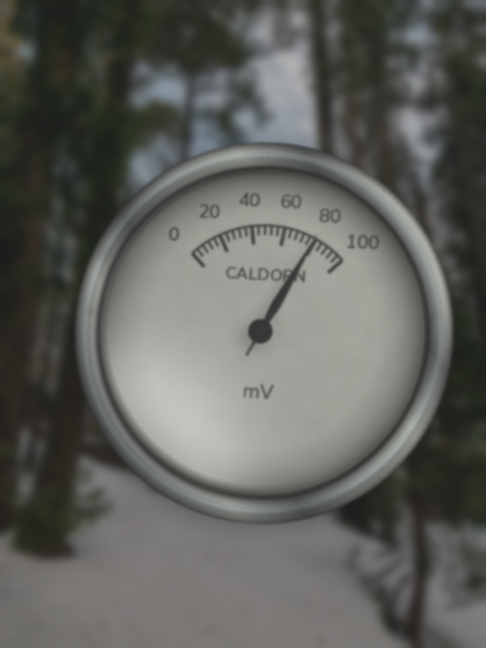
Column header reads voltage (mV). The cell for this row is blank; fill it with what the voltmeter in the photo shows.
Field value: 80 mV
